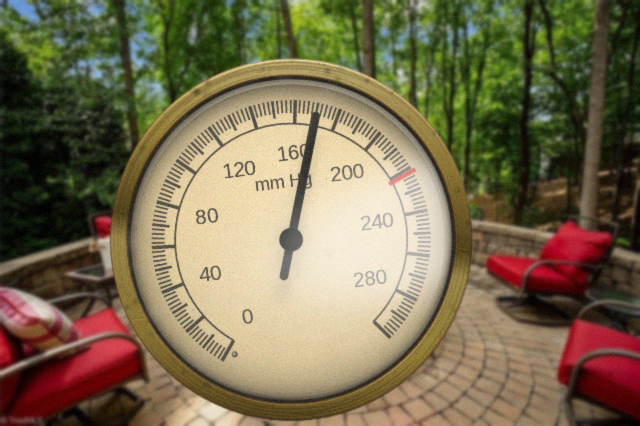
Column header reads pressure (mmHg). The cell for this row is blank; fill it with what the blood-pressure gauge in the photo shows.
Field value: 170 mmHg
